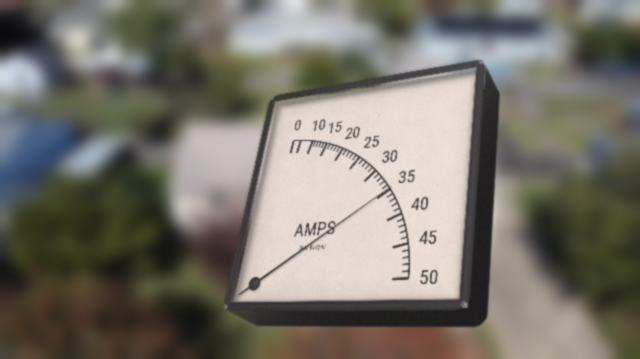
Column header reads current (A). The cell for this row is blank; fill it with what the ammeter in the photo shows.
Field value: 35 A
